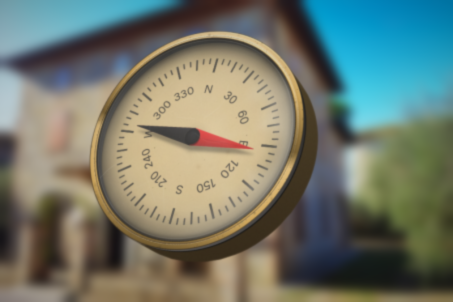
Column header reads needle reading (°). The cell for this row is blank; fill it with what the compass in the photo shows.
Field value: 95 °
